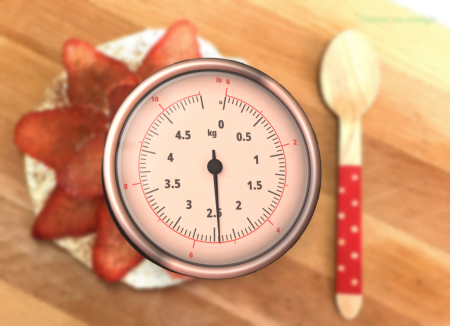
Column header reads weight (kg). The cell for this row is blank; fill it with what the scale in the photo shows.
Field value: 2.45 kg
